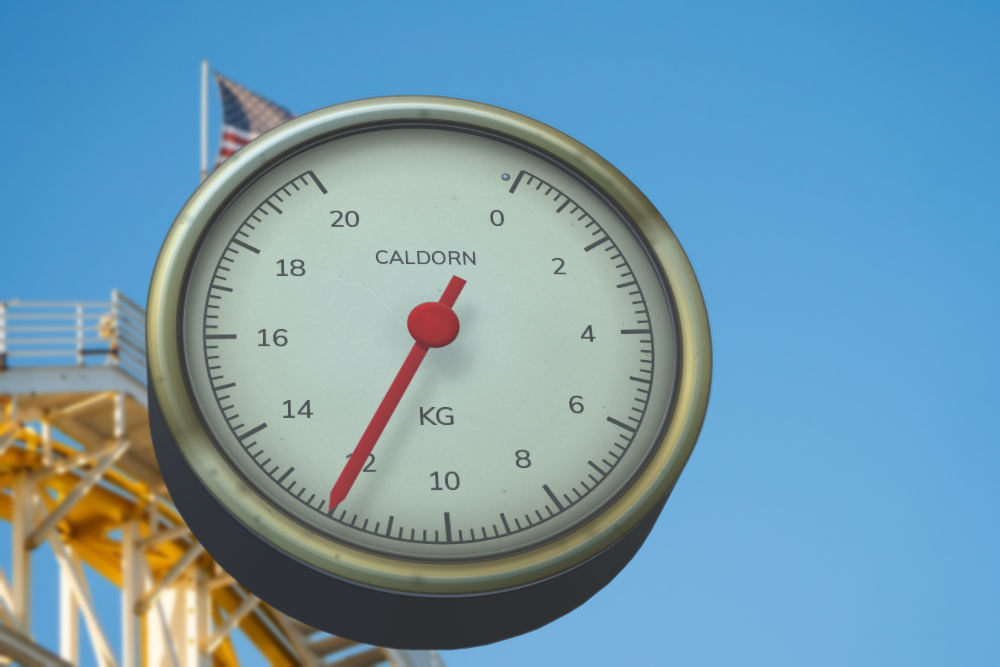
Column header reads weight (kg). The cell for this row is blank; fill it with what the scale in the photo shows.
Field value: 12 kg
